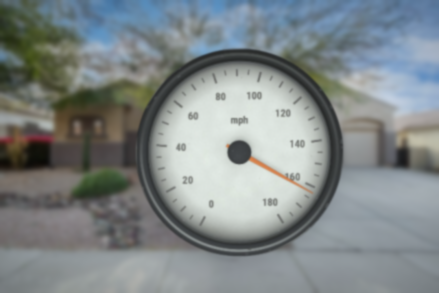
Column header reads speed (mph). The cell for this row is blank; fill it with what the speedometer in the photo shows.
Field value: 162.5 mph
